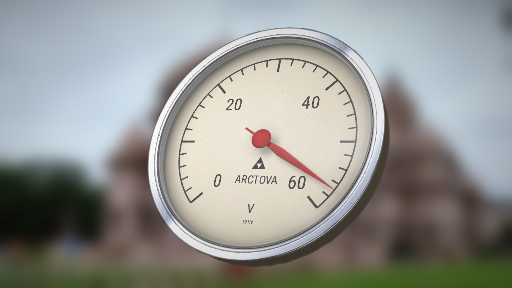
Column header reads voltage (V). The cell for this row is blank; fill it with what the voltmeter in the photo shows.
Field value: 57 V
